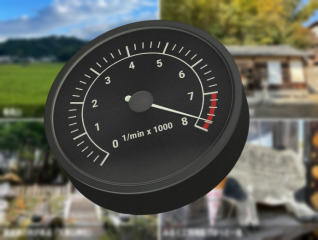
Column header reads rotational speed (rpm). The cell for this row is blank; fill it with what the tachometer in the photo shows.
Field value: 7800 rpm
